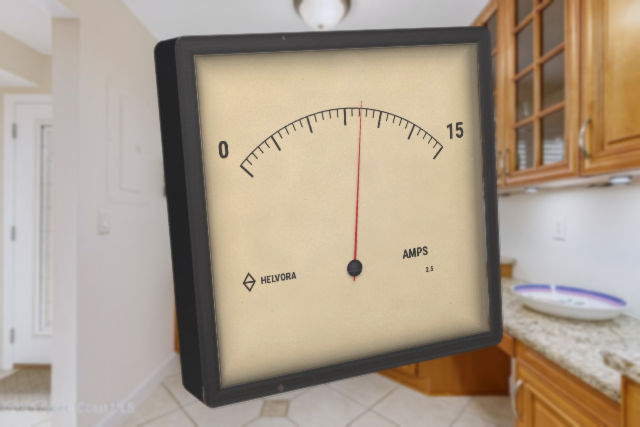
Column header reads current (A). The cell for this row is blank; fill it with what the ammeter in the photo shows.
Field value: 8.5 A
